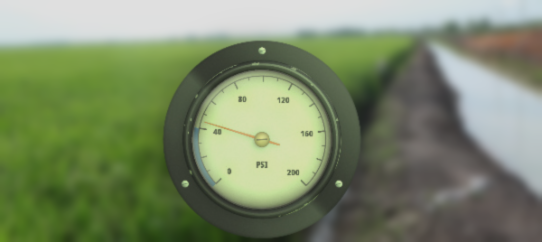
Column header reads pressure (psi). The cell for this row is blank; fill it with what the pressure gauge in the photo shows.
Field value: 45 psi
